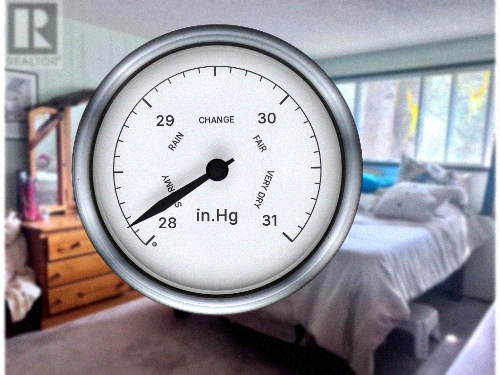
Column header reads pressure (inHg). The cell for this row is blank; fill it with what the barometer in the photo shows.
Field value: 28.15 inHg
